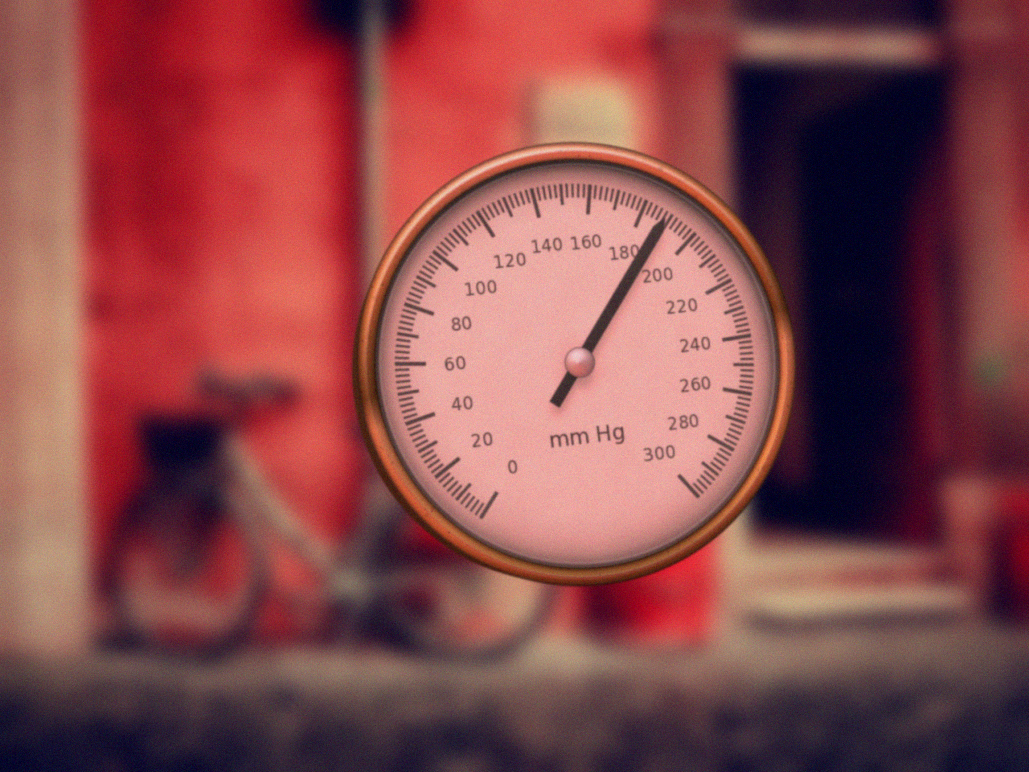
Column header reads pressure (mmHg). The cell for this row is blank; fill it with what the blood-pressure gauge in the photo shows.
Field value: 188 mmHg
